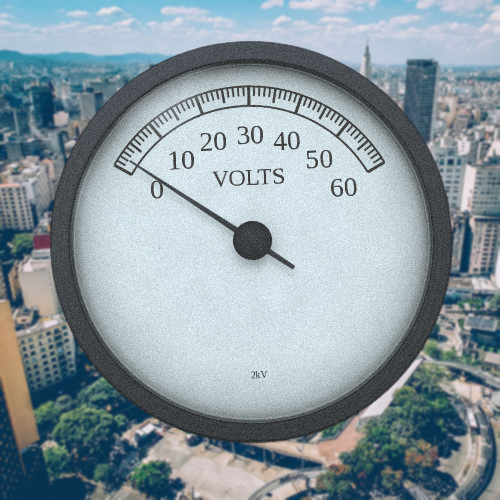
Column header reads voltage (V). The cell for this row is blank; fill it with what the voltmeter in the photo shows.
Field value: 2 V
